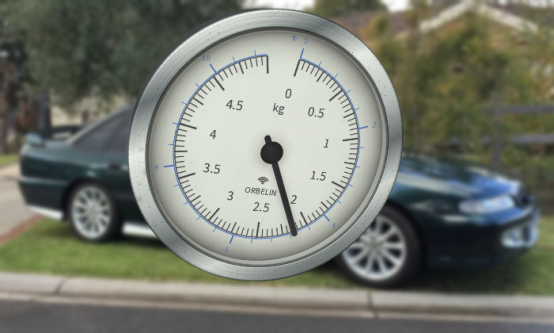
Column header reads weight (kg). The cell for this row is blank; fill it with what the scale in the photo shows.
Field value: 2.15 kg
